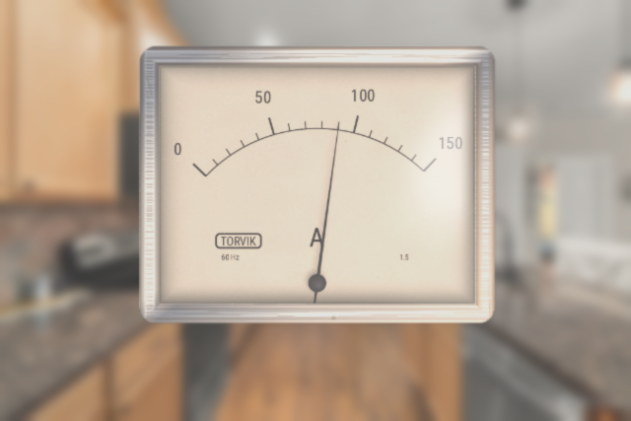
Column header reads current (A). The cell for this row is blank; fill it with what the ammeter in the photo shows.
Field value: 90 A
